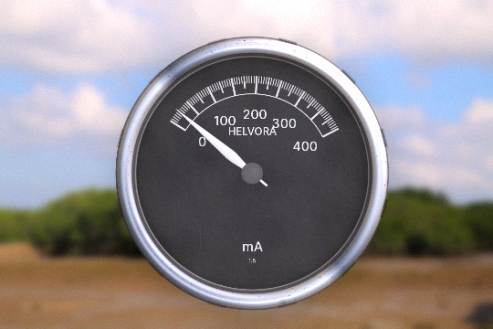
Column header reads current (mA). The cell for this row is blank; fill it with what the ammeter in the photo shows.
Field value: 25 mA
